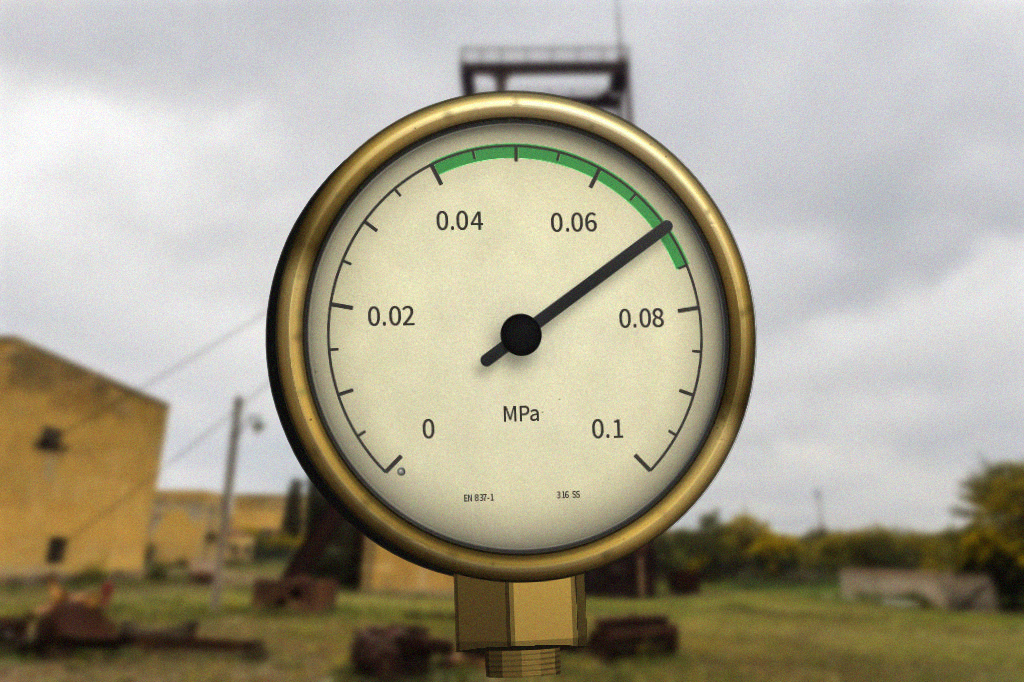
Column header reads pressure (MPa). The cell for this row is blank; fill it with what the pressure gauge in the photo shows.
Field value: 0.07 MPa
